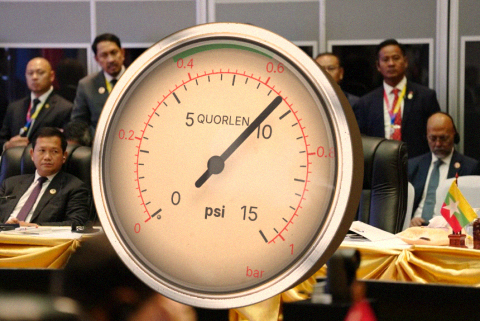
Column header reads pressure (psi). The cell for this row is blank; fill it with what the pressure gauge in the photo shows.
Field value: 9.5 psi
